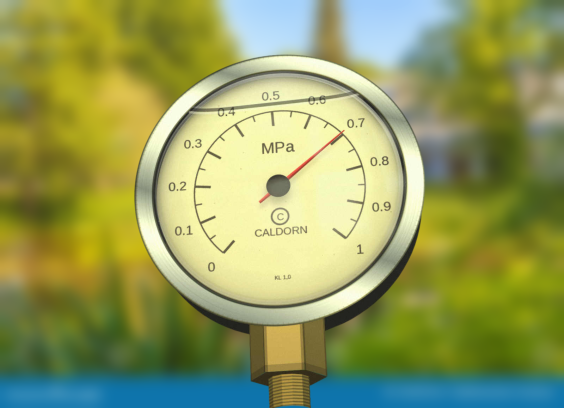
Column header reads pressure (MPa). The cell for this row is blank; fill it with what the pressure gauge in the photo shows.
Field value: 0.7 MPa
